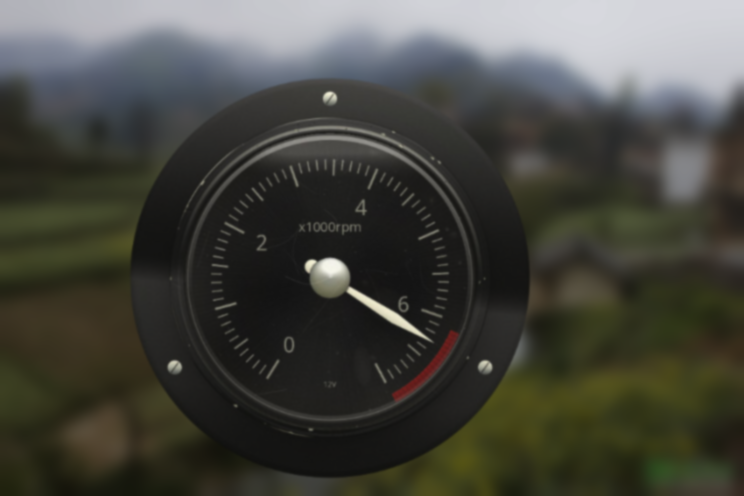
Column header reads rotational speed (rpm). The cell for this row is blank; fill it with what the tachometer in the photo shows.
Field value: 6300 rpm
